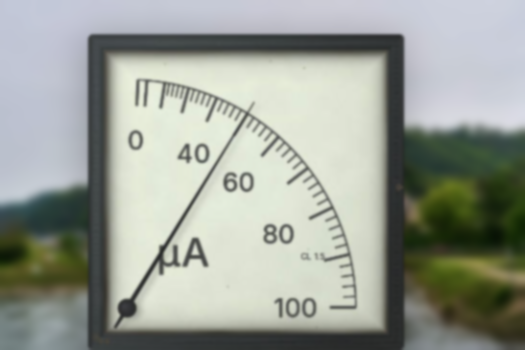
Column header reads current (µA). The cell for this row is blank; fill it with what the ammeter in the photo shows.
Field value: 50 µA
